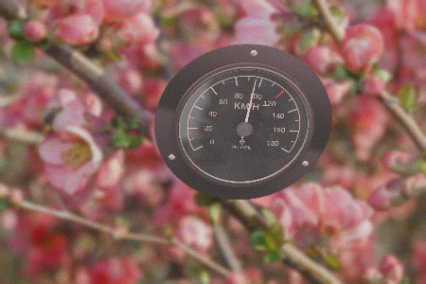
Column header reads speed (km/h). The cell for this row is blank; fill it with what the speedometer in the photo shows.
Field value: 95 km/h
